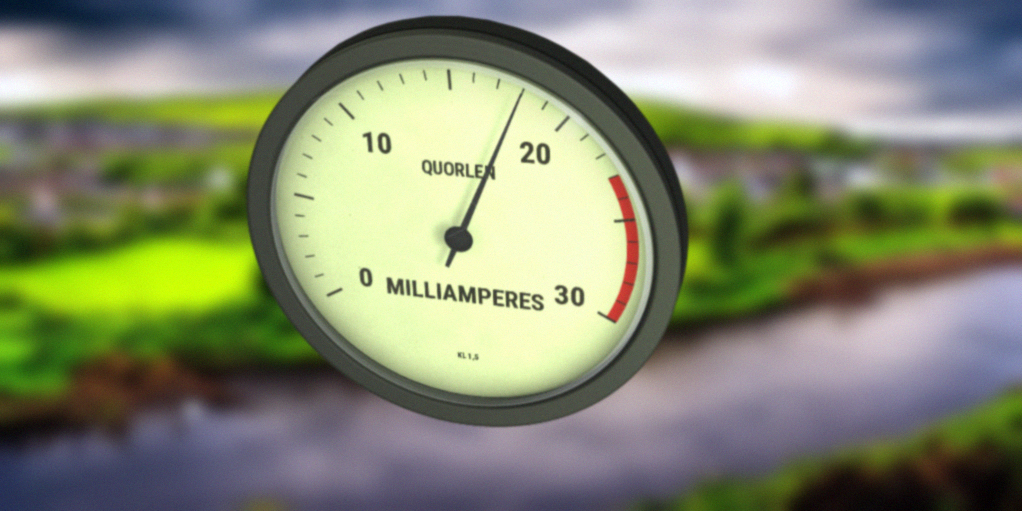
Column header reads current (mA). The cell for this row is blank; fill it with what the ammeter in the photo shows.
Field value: 18 mA
